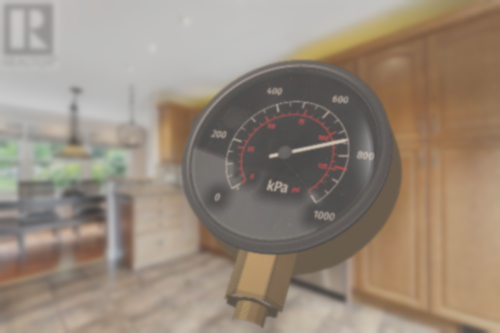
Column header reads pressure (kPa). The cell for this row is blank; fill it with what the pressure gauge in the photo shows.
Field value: 750 kPa
